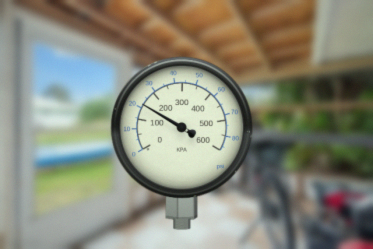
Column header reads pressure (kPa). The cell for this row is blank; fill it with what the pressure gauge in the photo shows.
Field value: 150 kPa
